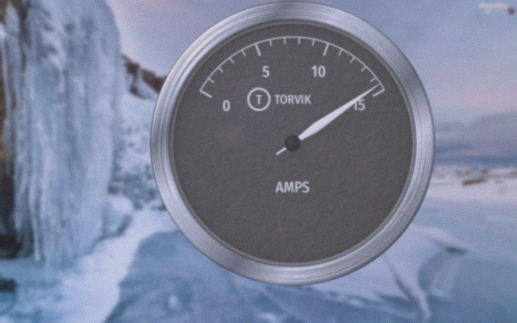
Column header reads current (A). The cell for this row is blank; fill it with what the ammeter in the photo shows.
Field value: 14.5 A
